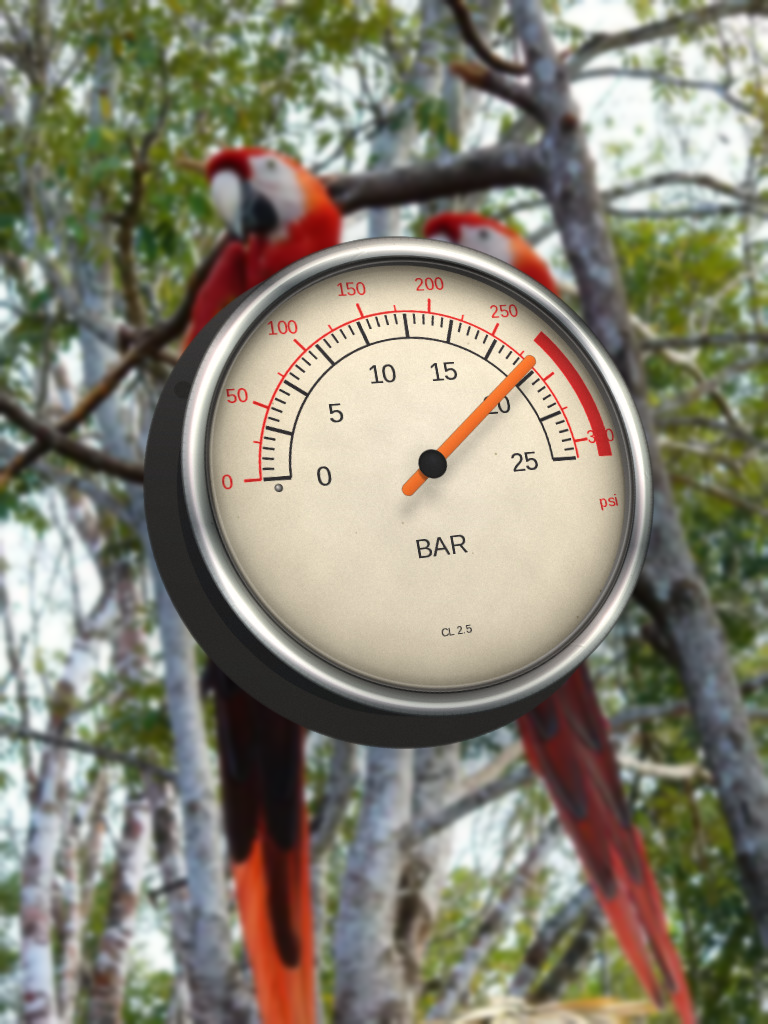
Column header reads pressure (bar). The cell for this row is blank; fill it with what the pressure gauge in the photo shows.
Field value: 19.5 bar
